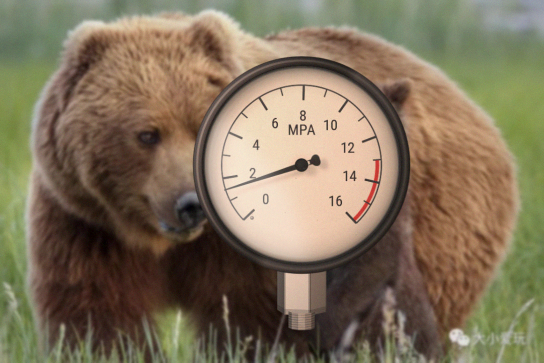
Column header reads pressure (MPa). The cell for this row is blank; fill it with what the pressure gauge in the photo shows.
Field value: 1.5 MPa
